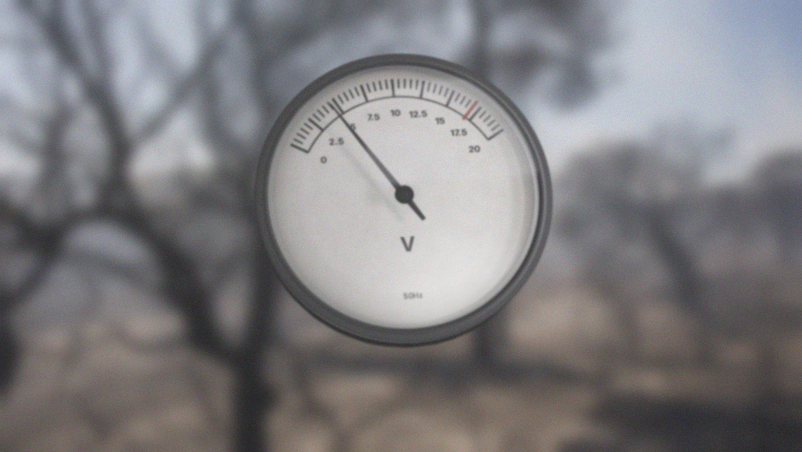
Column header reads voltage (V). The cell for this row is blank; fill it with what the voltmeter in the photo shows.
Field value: 4.5 V
